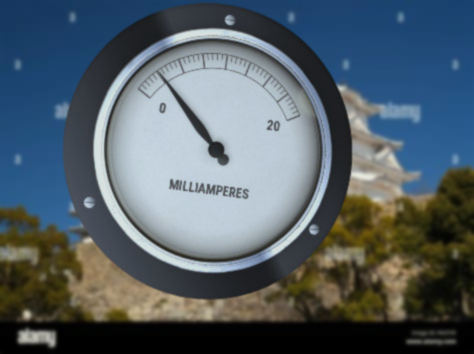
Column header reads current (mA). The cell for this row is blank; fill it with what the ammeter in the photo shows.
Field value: 2.5 mA
